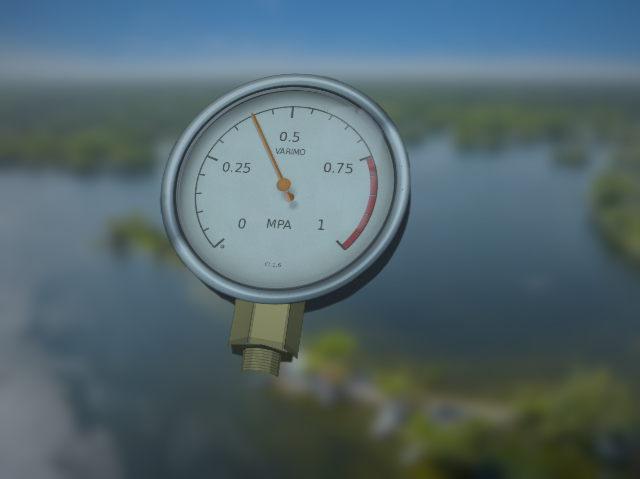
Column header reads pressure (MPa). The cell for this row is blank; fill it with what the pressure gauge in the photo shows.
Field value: 0.4 MPa
